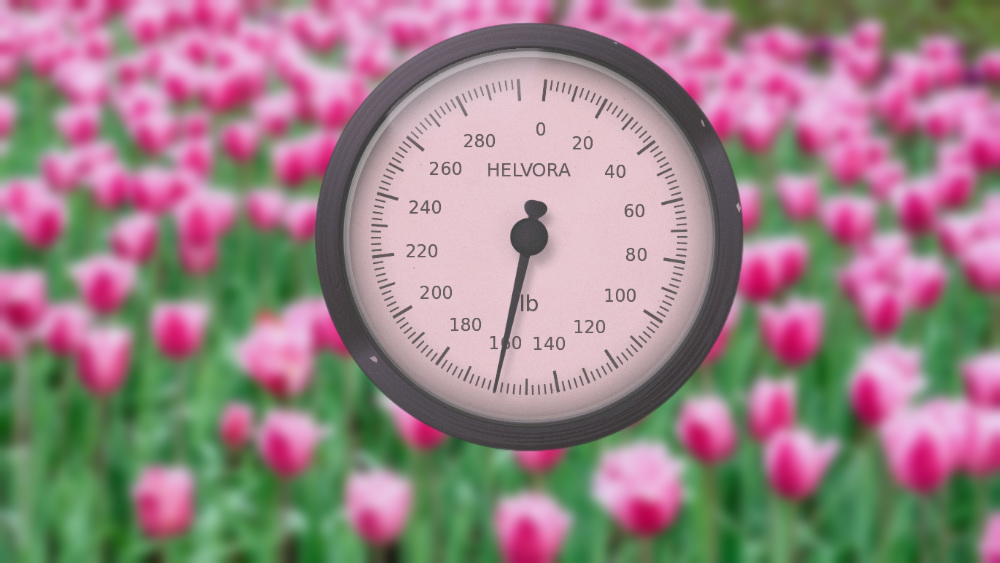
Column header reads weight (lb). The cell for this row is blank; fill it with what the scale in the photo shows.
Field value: 160 lb
